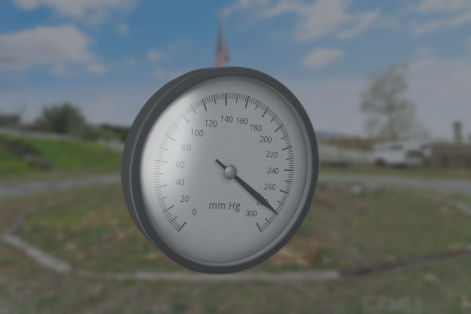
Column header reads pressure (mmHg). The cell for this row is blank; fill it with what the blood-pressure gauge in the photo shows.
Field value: 280 mmHg
